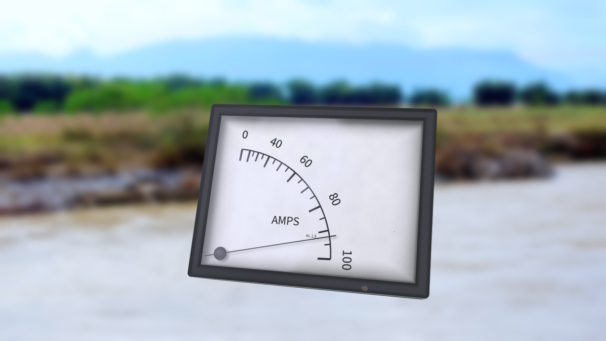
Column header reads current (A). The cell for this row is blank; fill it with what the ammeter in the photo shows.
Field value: 92.5 A
